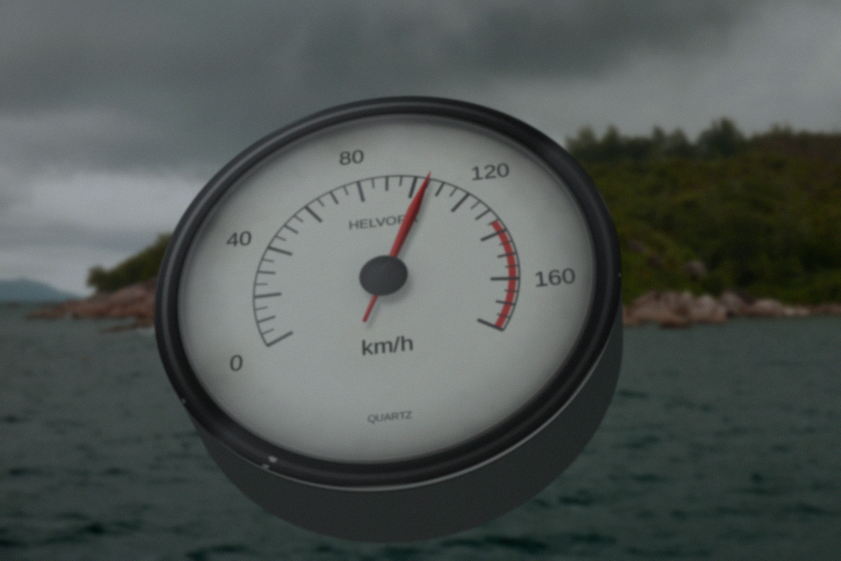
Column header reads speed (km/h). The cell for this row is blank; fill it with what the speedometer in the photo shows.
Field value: 105 km/h
